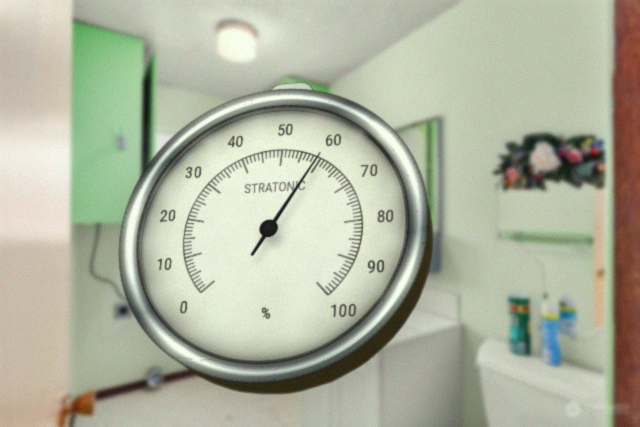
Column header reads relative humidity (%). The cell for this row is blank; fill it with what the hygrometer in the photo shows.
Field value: 60 %
